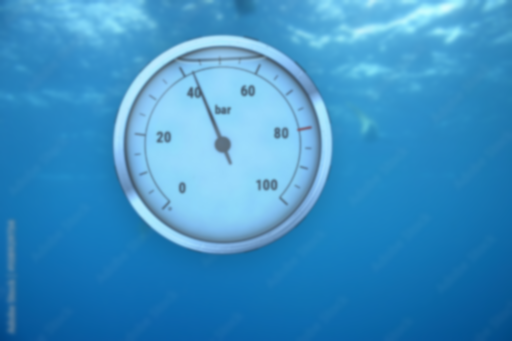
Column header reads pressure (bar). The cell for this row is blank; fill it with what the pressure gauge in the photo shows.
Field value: 42.5 bar
